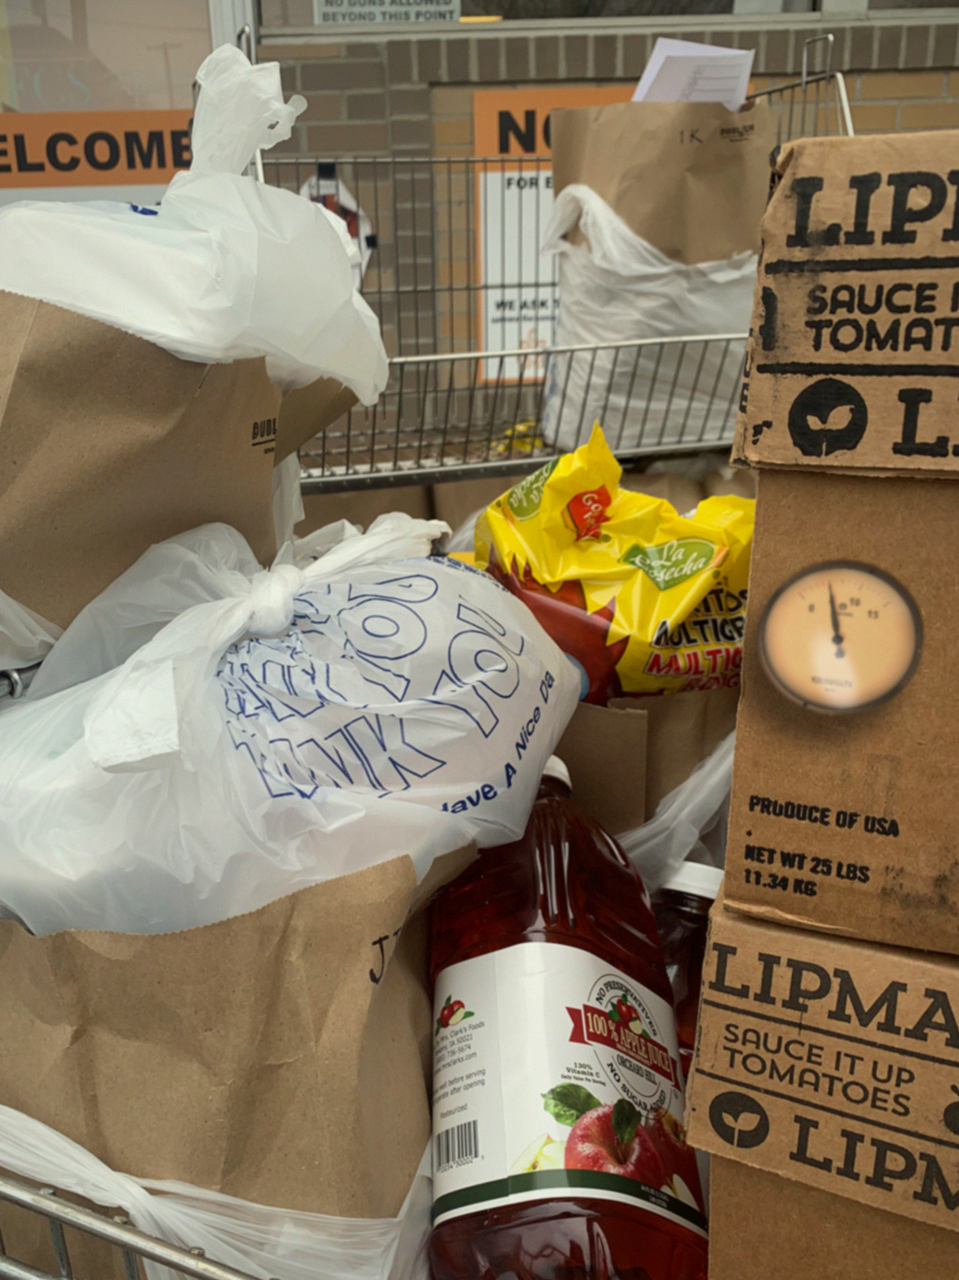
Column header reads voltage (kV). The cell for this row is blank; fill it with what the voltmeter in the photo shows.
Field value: 5 kV
